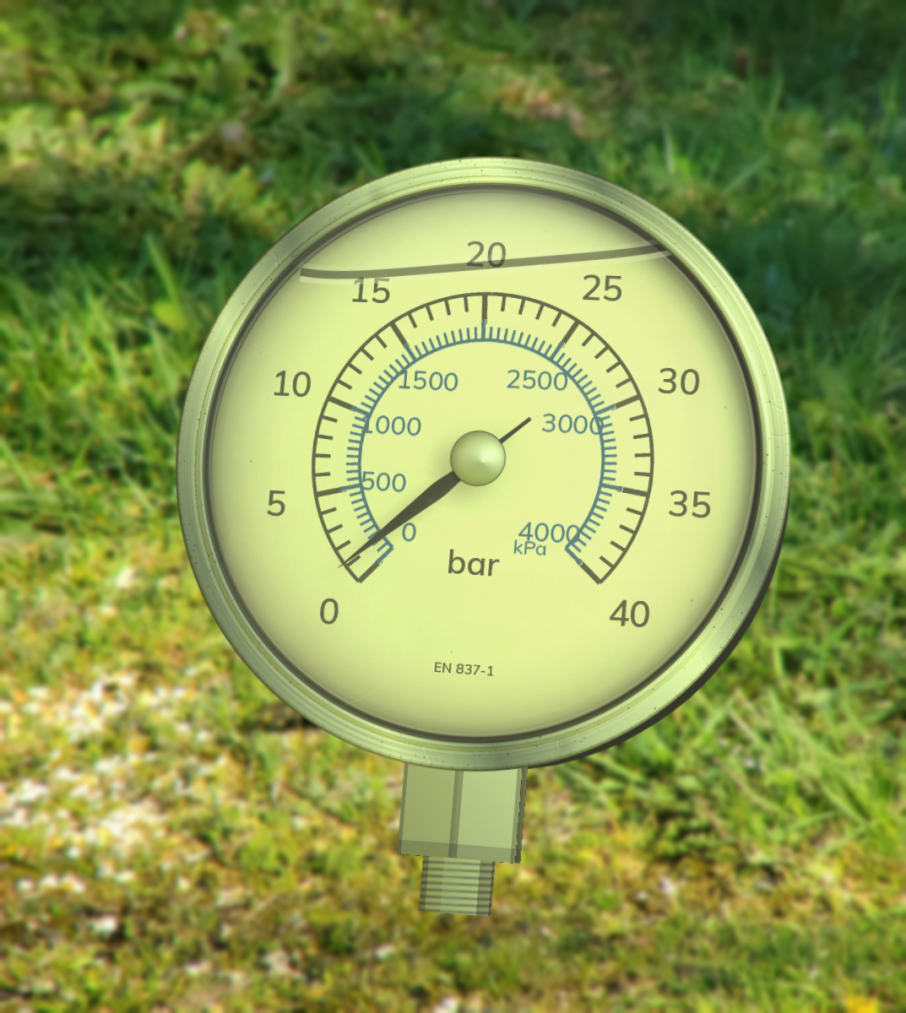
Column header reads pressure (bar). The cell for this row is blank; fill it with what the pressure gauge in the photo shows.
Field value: 1 bar
